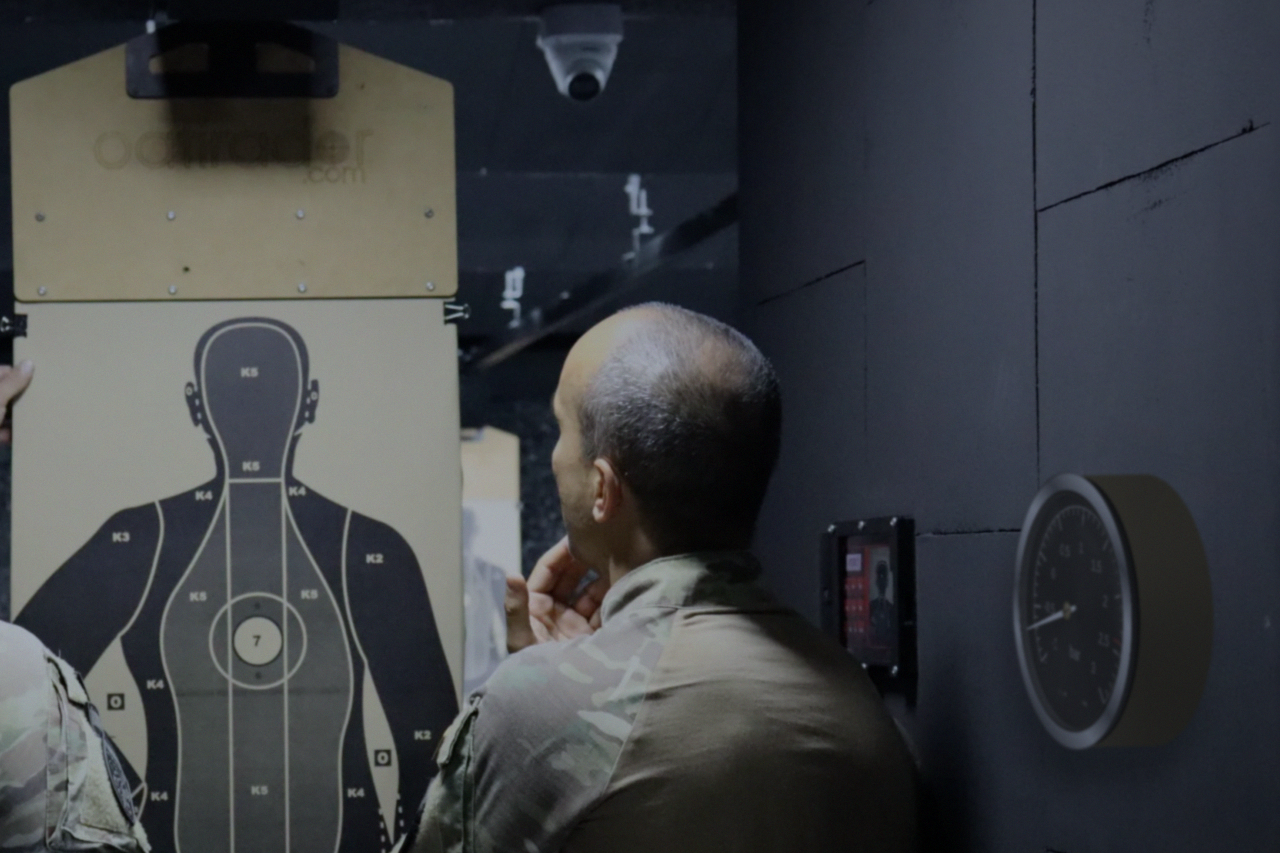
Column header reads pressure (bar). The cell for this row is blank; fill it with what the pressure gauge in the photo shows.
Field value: -0.7 bar
